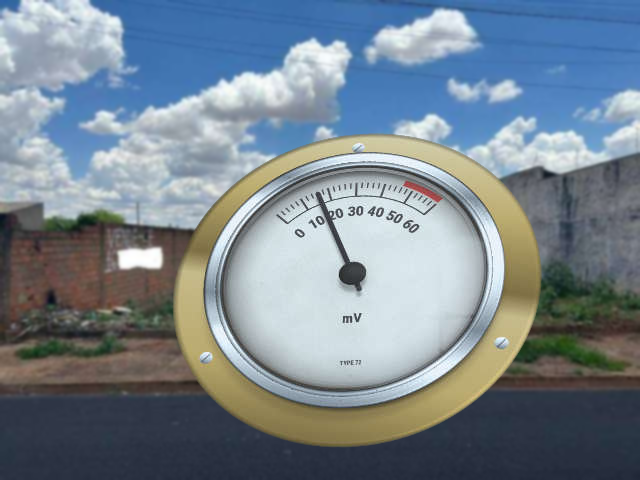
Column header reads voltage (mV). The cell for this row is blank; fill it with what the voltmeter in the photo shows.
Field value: 16 mV
